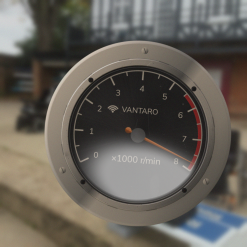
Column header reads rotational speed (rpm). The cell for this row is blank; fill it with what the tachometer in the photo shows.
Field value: 7750 rpm
